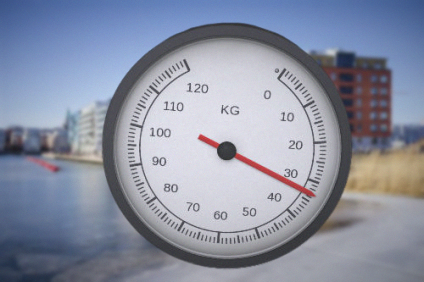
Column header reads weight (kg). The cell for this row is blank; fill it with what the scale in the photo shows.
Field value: 33 kg
